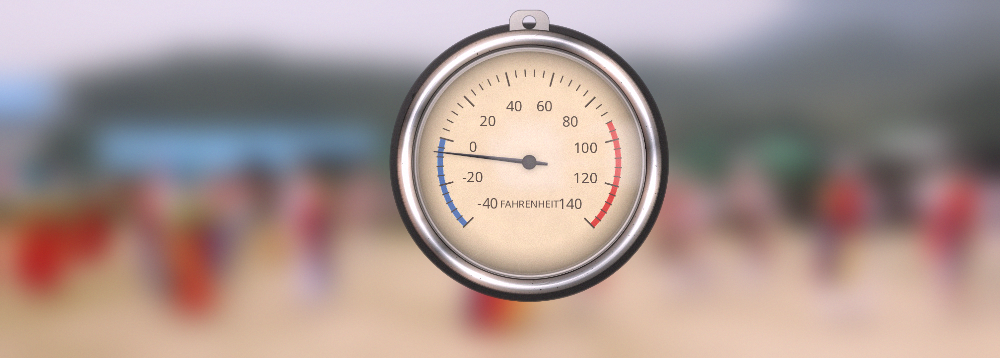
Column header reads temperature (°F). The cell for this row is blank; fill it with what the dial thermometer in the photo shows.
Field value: -6 °F
